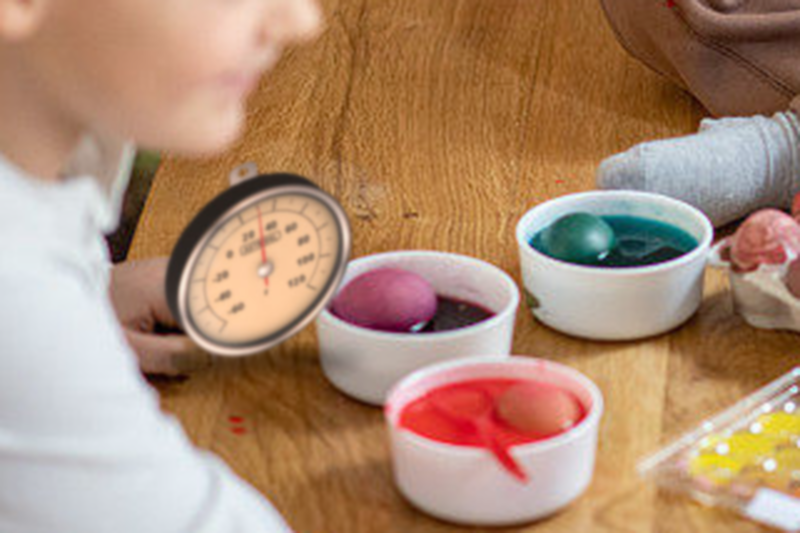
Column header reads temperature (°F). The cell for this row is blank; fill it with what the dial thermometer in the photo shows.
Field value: 30 °F
